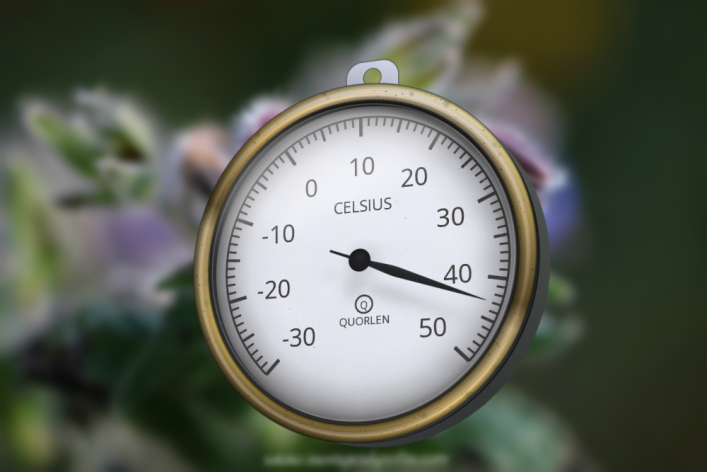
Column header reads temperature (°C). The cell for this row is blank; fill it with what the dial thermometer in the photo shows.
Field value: 43 °C
